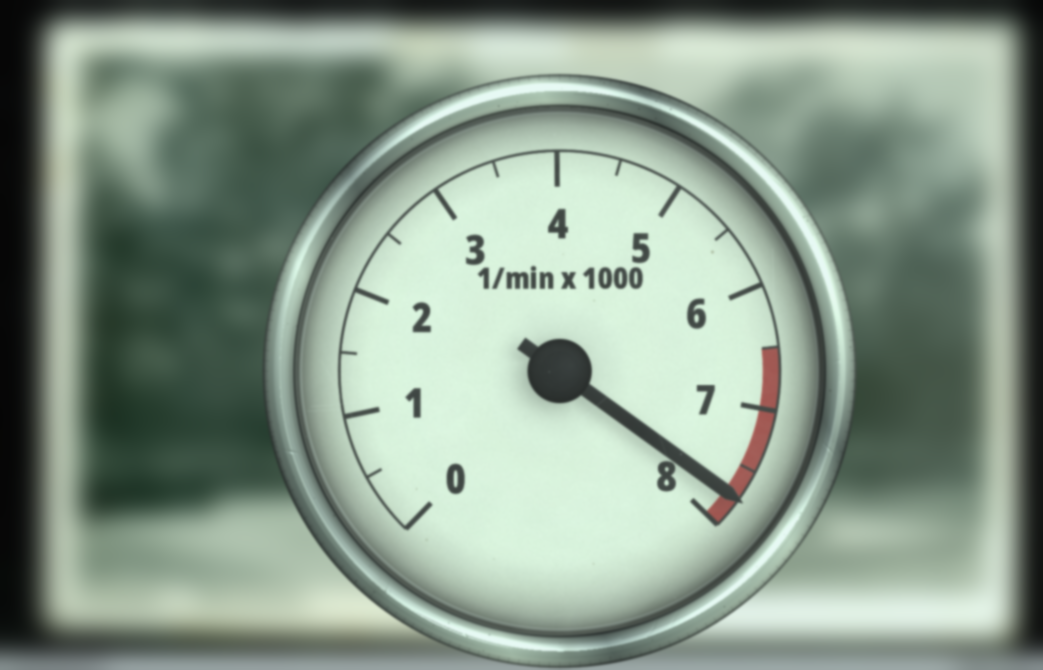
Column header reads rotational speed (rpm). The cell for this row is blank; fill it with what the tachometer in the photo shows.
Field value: 7750 rpm
